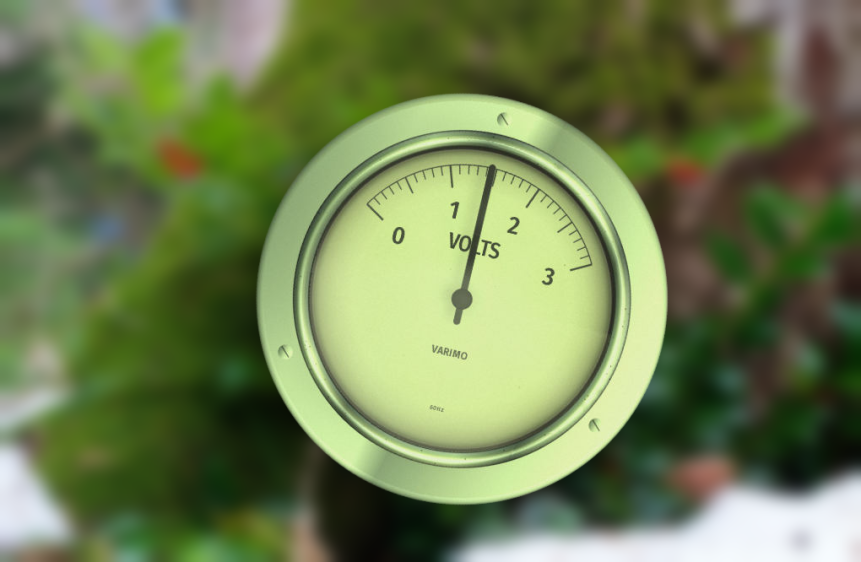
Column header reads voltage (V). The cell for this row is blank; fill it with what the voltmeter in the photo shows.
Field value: 1.45 V
